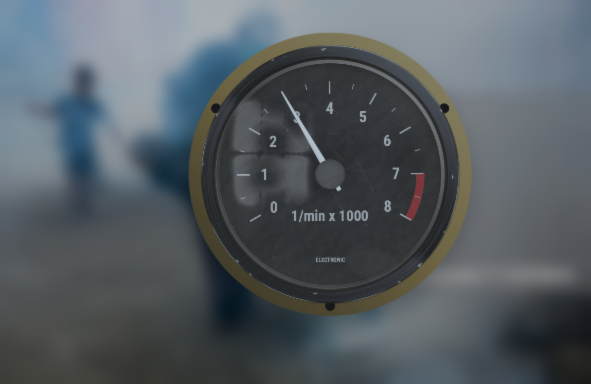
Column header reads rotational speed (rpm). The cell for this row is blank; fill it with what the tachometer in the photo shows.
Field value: 3000 rpm
